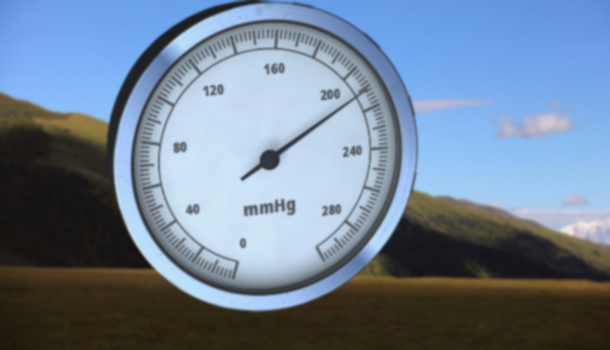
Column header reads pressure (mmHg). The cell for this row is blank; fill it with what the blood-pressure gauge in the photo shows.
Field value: 210 mmHg
